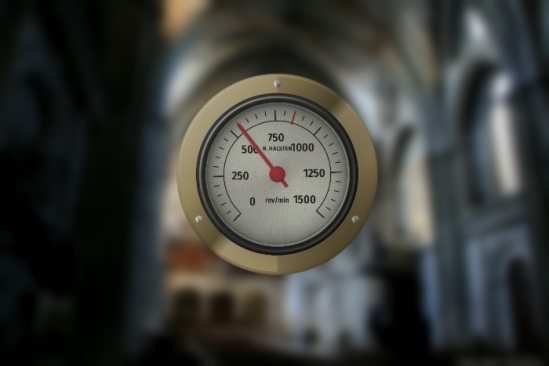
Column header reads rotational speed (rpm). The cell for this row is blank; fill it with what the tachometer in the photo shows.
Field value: 550 rpm
